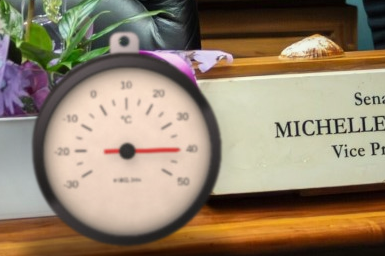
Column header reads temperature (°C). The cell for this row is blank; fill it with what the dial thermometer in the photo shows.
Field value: 40 °C
